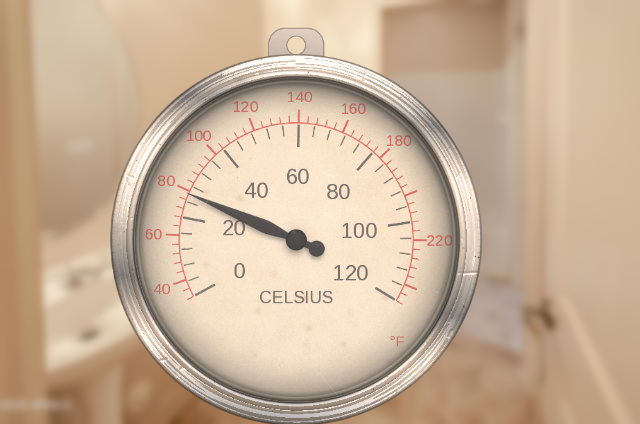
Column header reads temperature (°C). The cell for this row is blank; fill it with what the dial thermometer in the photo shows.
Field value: 26 °C
